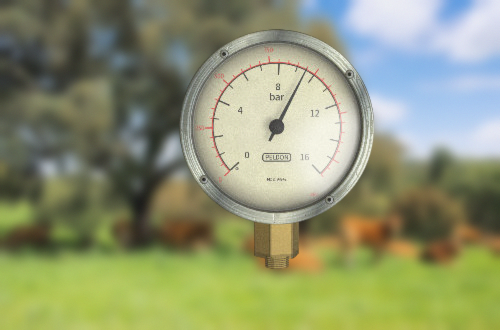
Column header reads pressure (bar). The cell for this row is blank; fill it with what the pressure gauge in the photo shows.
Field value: 9.5 bar
